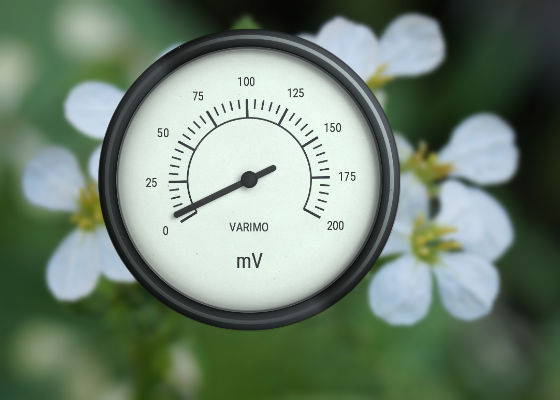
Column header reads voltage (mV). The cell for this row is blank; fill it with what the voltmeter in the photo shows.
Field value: 5 mV
